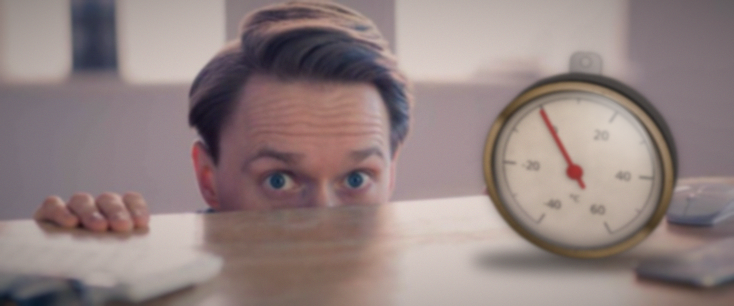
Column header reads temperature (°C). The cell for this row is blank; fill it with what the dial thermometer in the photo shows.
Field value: 0 °C
